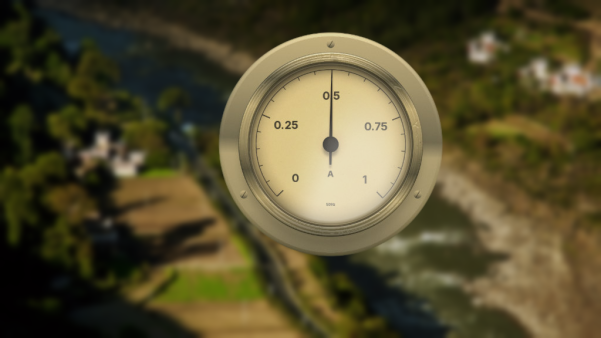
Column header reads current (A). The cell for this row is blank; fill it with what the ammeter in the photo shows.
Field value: 0.5 A
